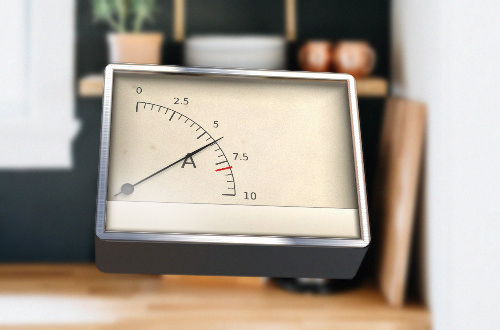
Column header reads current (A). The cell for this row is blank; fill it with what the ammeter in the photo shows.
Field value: 6 A
